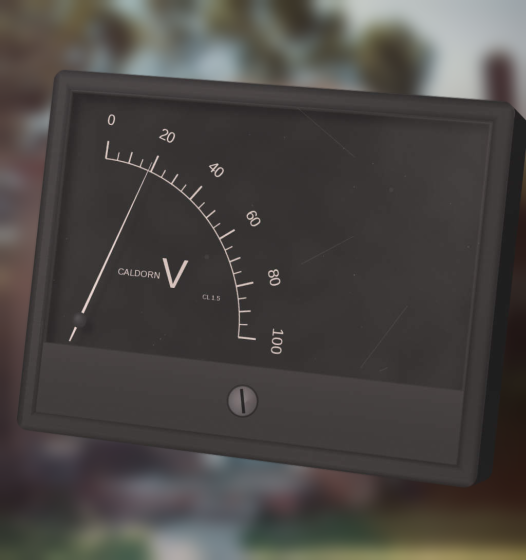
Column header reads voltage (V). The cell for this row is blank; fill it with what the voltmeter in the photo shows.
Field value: 20 V
